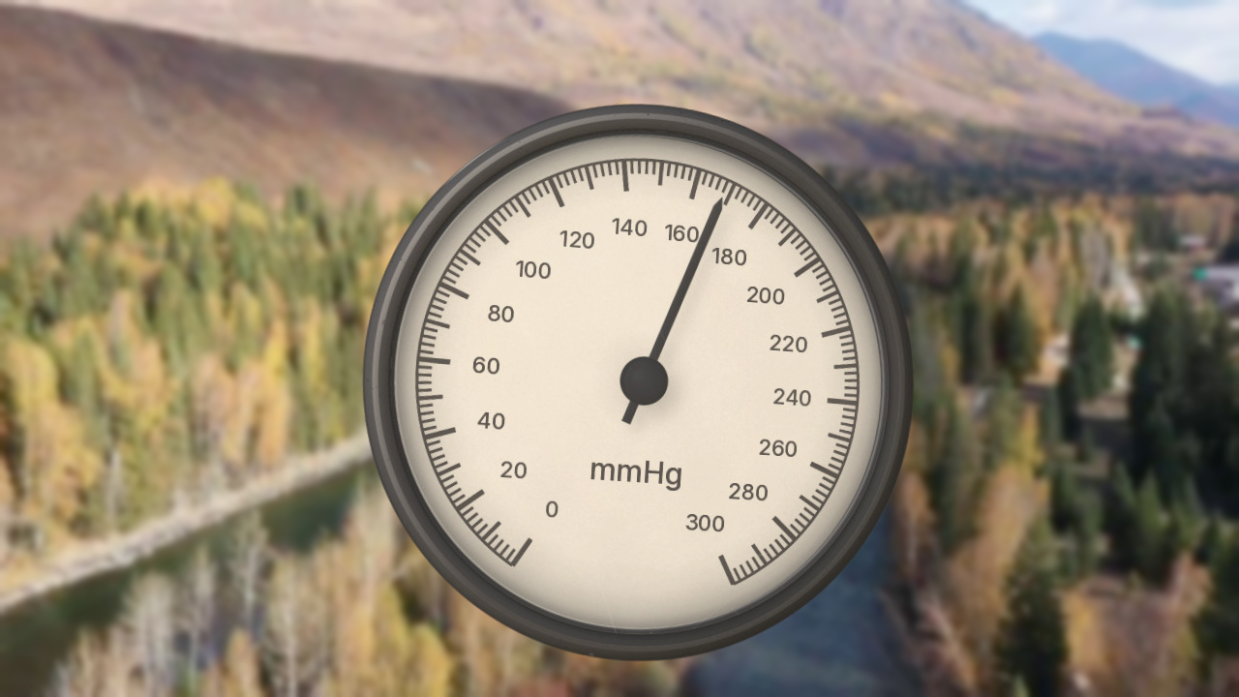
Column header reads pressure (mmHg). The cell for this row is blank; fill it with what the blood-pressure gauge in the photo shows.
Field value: 168 mmHg
